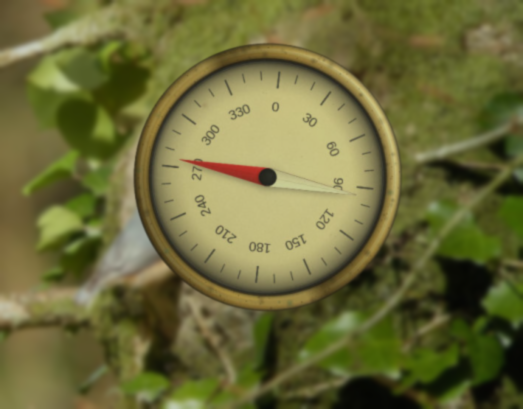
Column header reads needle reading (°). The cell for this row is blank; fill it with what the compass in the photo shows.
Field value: 275 °
